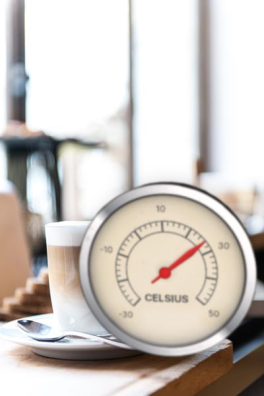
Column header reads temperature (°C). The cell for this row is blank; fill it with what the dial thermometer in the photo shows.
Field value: 26 °C
